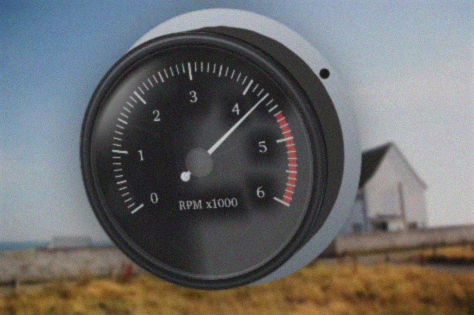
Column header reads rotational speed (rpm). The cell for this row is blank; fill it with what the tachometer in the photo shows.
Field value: 4300 rpm
